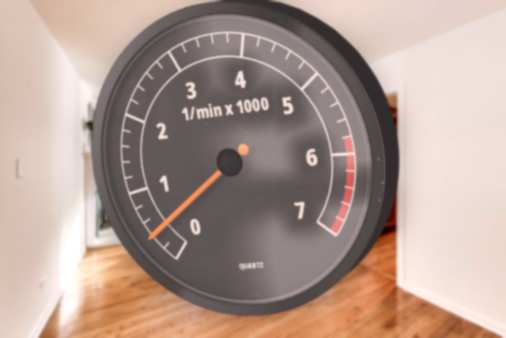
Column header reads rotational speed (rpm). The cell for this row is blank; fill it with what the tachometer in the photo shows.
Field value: 400 rpm
